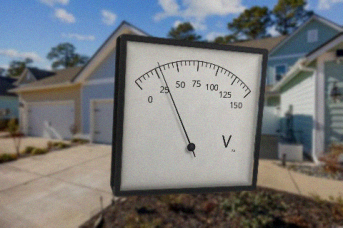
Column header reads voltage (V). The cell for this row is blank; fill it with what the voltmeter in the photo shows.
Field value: 30 V
